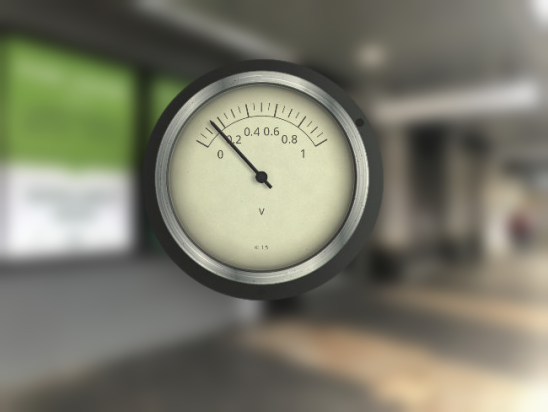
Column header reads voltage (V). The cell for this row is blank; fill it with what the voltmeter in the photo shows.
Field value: 0.15 V
